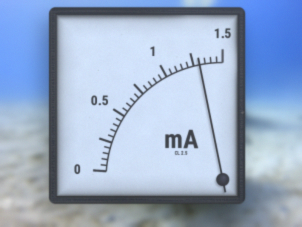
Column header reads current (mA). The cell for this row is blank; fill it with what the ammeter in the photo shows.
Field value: 1.3 mA
